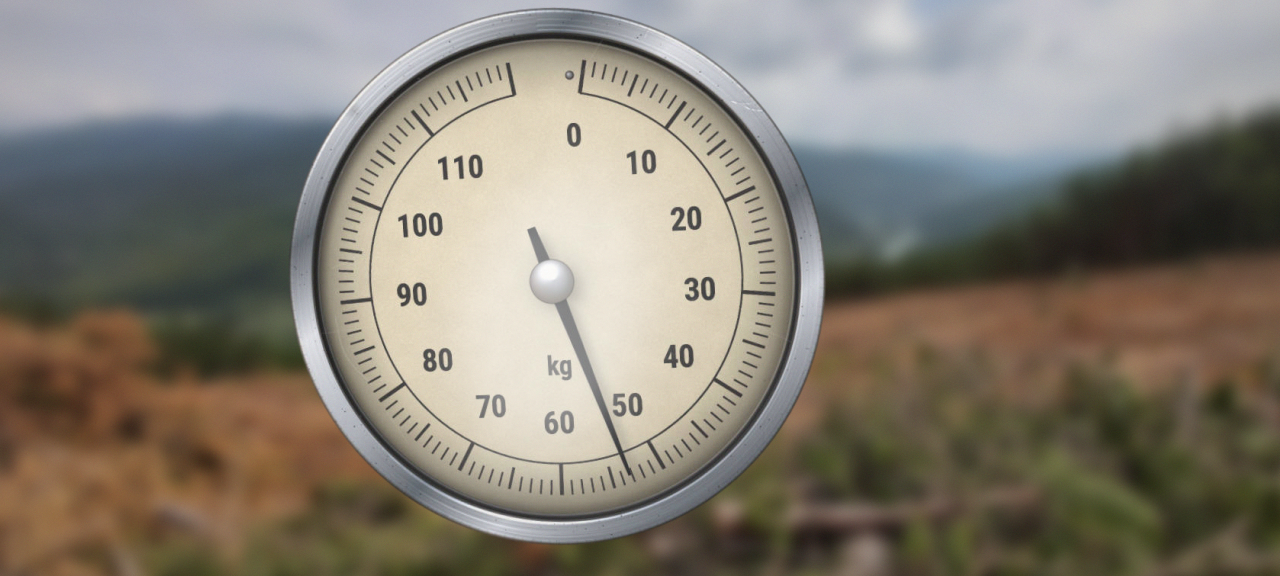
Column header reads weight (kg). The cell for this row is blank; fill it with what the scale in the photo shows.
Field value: 53 kg
